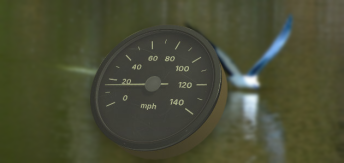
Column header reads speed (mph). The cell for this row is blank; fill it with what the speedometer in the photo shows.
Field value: 15 mph
